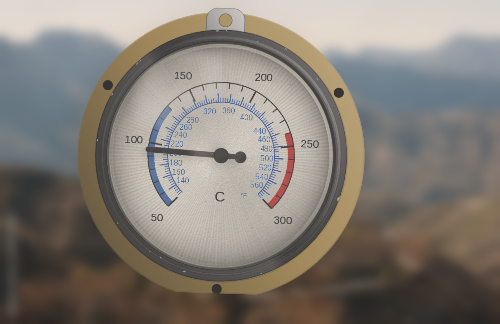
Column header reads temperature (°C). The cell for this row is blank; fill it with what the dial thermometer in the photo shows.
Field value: 95 °C
